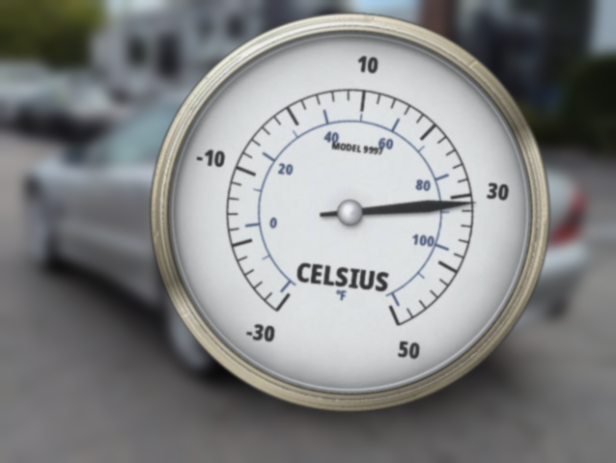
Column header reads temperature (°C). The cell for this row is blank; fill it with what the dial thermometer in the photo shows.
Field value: 31 °C
